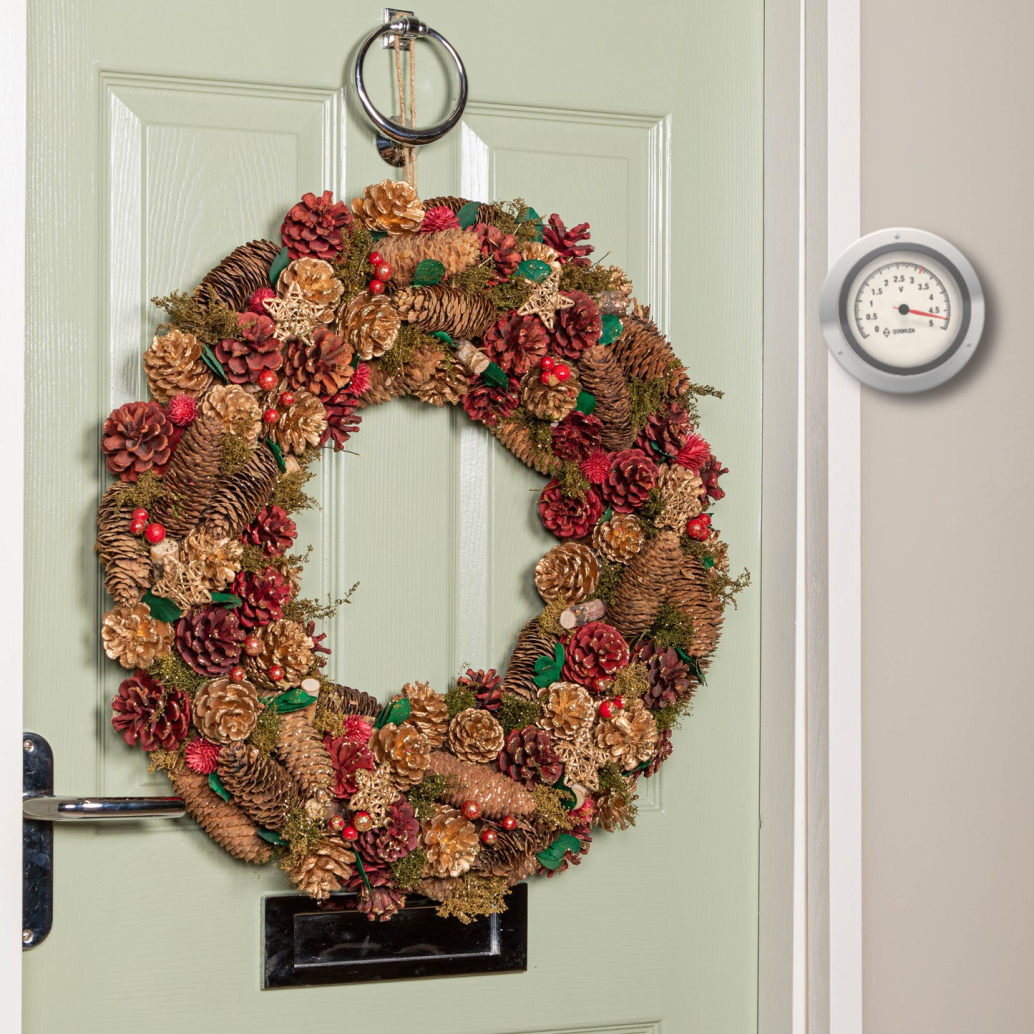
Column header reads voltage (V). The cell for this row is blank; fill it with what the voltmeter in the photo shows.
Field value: 4.75 V
